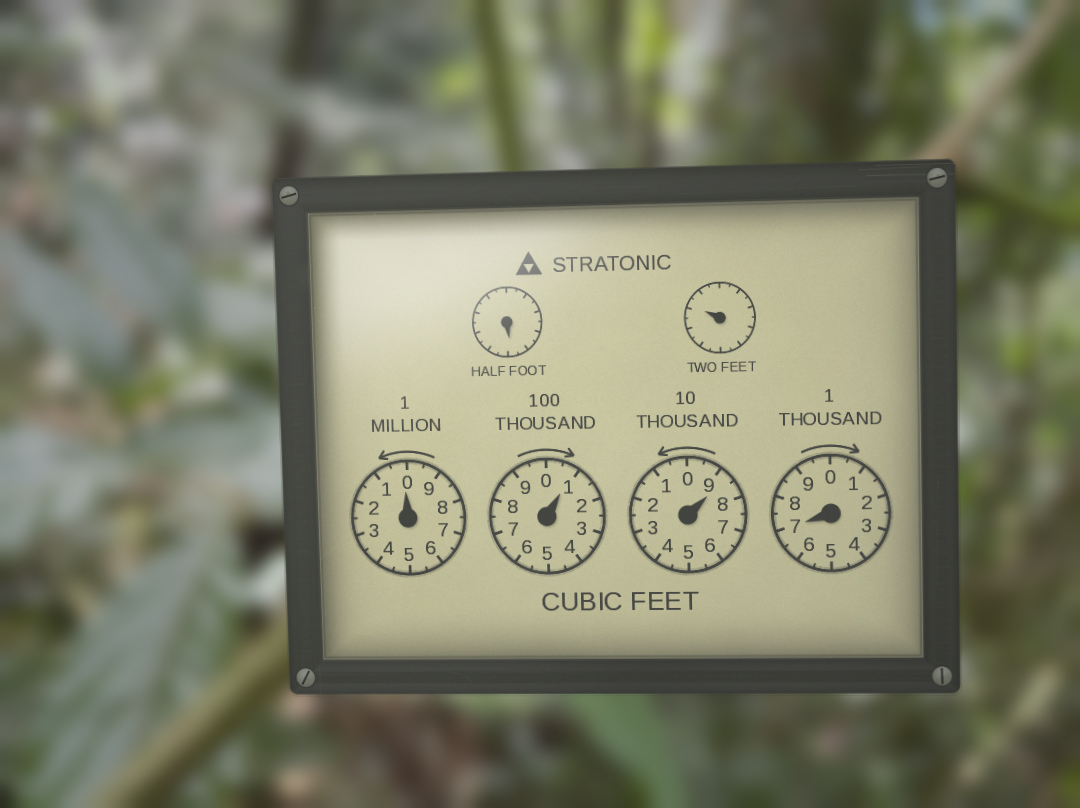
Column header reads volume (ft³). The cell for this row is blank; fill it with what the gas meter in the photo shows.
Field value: 8700 ft³
